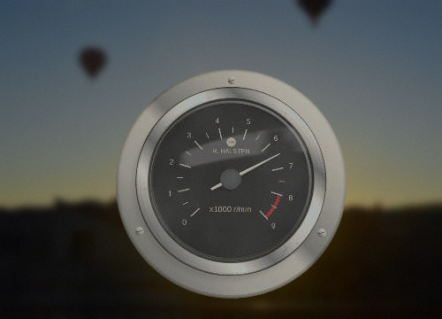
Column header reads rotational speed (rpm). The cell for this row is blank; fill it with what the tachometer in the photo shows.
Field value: 6500 rpm
